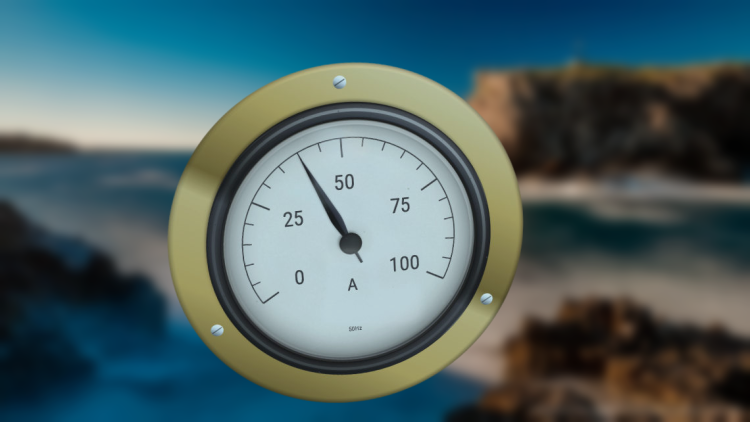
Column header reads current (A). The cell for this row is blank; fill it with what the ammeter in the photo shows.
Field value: 40 A
